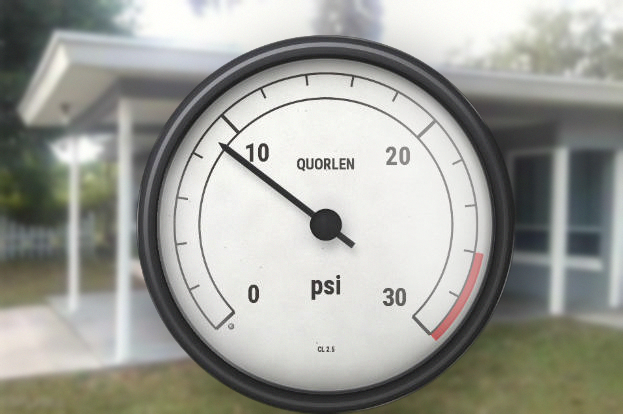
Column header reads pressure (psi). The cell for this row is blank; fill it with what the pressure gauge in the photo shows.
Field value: 9 psi
